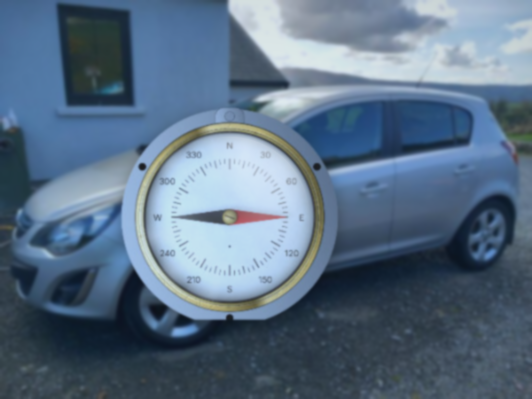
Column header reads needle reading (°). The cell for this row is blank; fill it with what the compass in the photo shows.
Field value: 90 °
